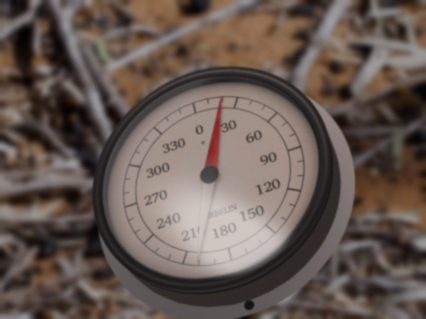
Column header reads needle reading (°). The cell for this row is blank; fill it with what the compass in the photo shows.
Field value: 20 °
